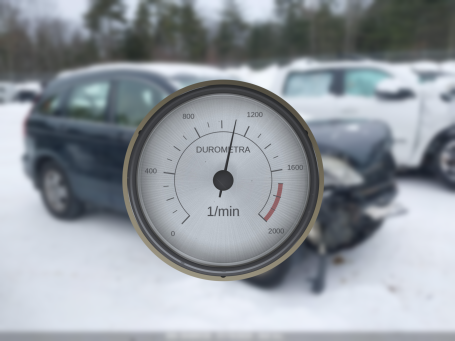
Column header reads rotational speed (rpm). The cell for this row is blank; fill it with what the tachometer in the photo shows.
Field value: 1100 rpm
